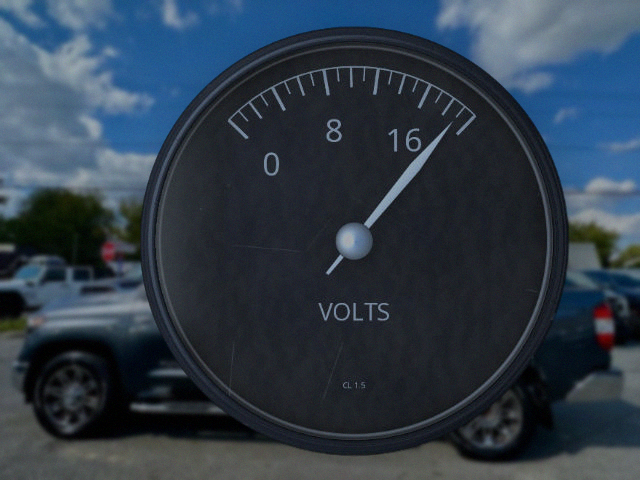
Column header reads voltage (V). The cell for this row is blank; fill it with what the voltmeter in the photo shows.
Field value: 19 V
